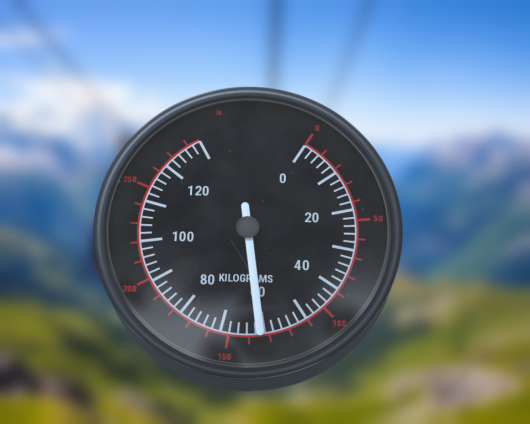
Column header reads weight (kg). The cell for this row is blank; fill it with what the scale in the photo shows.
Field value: 61 kg
